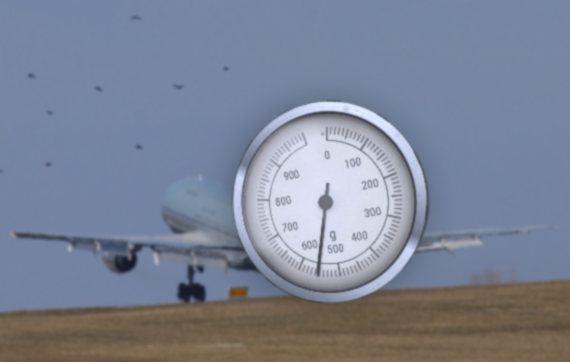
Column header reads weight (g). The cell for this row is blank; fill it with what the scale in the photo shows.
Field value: 550 g
